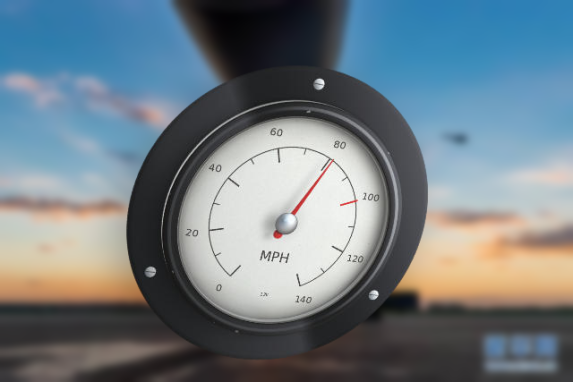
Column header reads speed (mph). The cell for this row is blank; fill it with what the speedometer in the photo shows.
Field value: 80 mph
